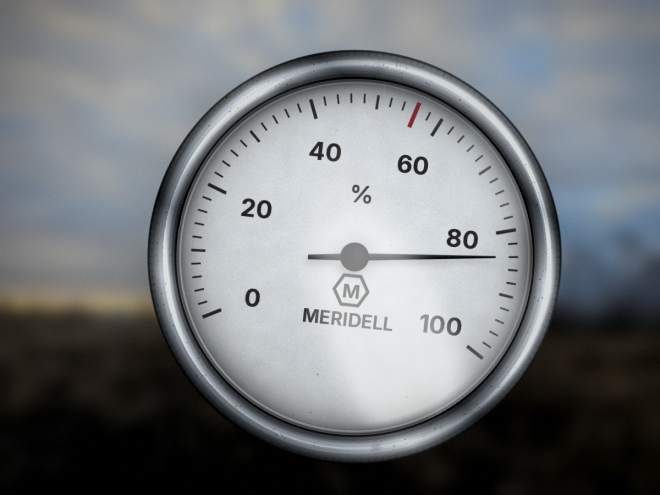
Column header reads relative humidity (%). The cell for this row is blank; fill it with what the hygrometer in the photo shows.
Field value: 84 %
